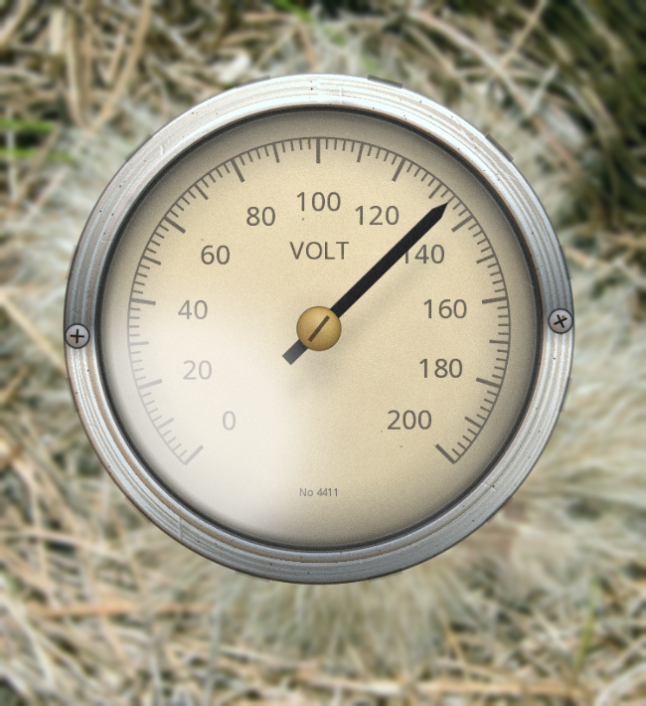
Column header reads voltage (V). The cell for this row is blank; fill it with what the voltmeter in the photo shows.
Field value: 134 V
